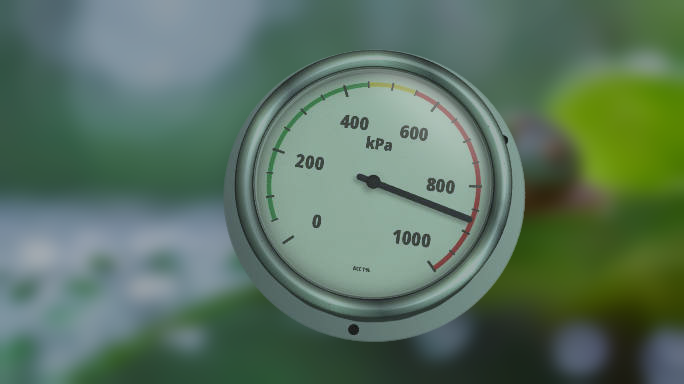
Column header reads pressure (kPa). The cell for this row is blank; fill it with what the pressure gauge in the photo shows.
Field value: 875 kPa
